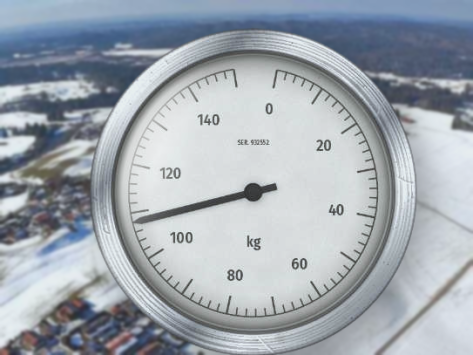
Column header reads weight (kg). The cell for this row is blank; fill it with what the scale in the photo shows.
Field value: 108 kg
